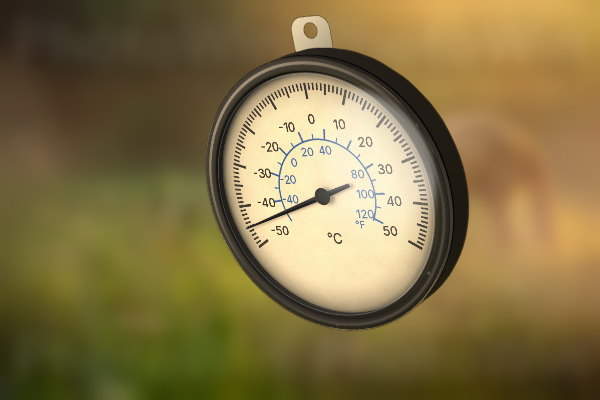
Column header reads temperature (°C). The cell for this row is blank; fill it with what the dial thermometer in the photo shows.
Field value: -45 °C
